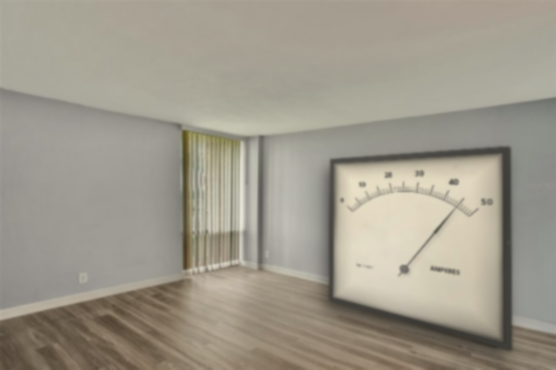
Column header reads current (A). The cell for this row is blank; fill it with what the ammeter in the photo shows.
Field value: 45 A
